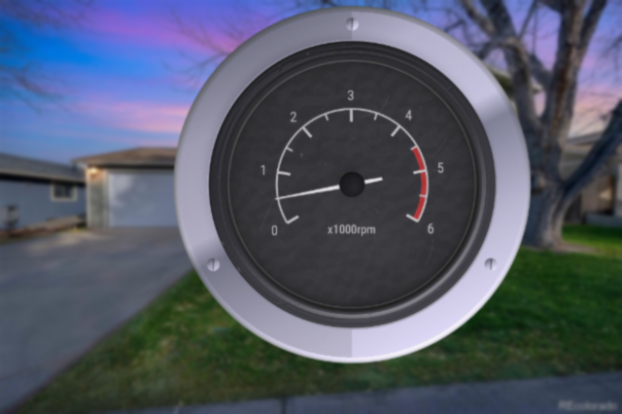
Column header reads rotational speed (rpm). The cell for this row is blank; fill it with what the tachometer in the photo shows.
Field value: 500 rpm
